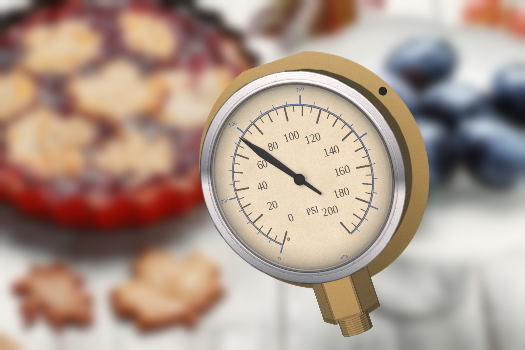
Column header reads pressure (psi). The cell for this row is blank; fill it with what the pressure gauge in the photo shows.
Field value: 70 psi
